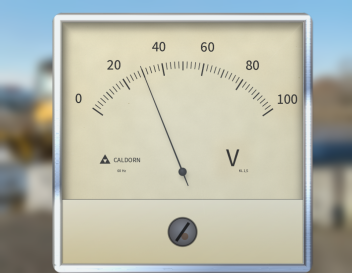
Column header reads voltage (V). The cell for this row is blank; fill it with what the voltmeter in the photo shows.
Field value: 30 V
